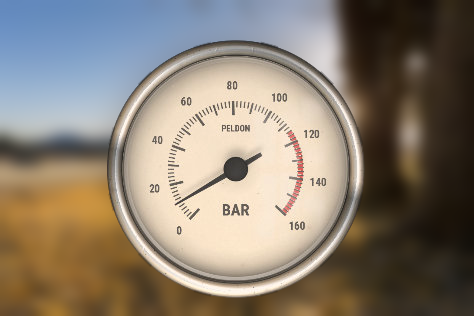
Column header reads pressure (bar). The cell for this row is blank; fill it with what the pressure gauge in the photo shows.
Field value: 10 bar
